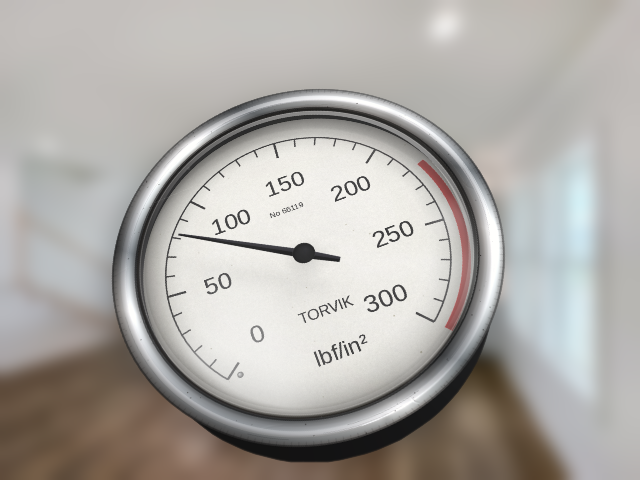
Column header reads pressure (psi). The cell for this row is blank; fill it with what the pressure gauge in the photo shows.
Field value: 80 psi
